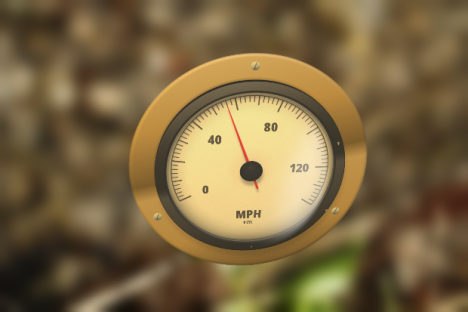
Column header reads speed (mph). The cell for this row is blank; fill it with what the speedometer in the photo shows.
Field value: 56 mph
